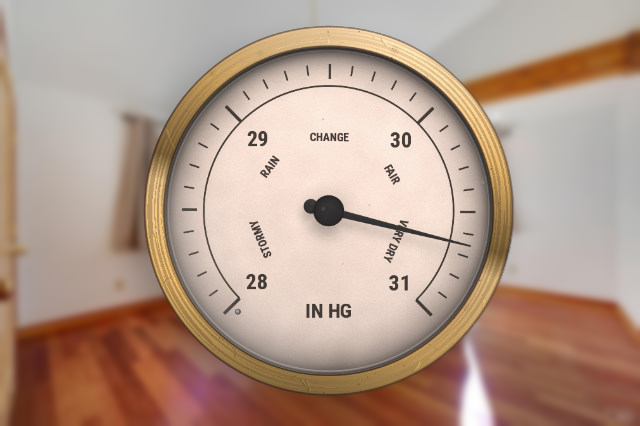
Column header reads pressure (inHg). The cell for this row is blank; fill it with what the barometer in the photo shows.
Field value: 30.65 inHg
